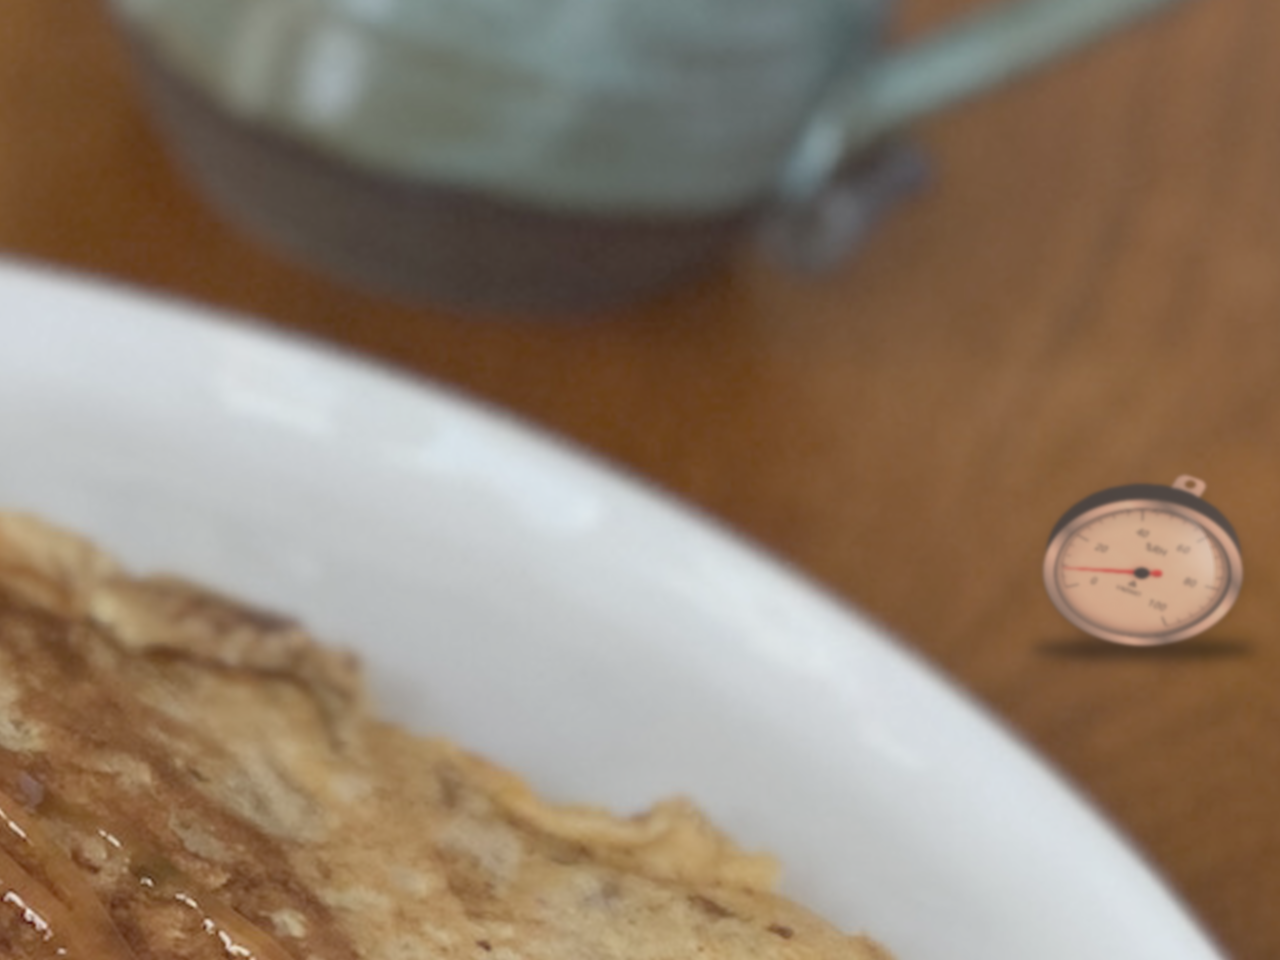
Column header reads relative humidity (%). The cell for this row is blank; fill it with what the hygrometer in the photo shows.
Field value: 8 %
